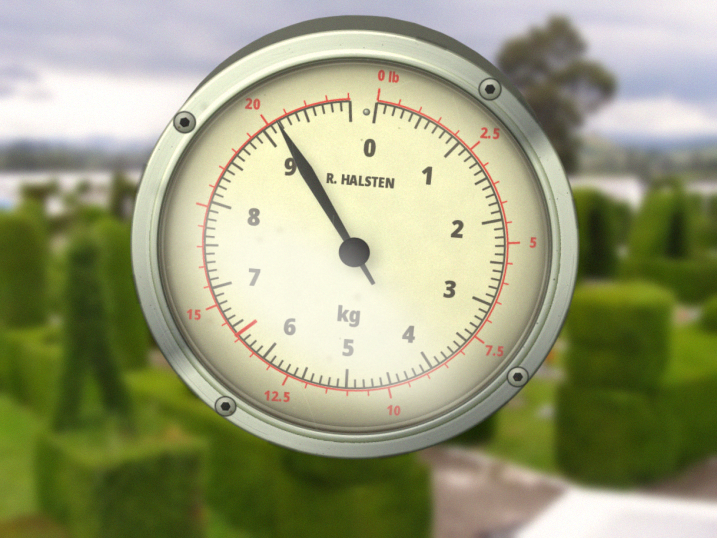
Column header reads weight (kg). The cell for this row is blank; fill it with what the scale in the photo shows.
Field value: 9.2 kg
